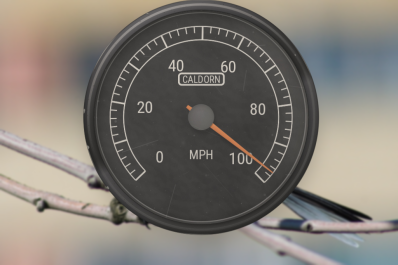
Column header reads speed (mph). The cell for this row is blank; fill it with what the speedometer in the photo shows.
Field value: 97 mph
